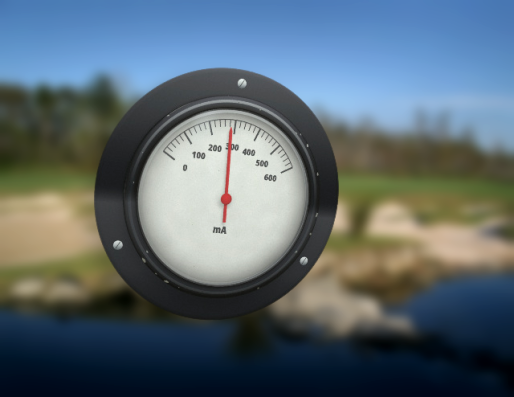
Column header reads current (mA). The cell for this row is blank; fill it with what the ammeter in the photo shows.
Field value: 280 mA
